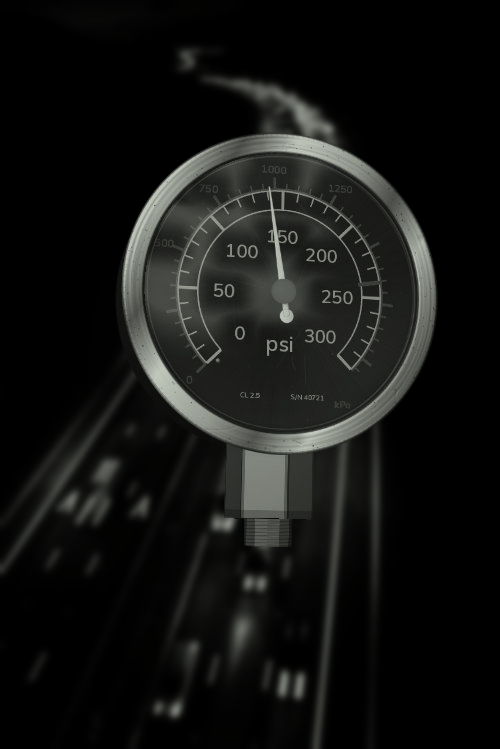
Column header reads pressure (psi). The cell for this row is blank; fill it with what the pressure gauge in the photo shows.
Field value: 140 psi
